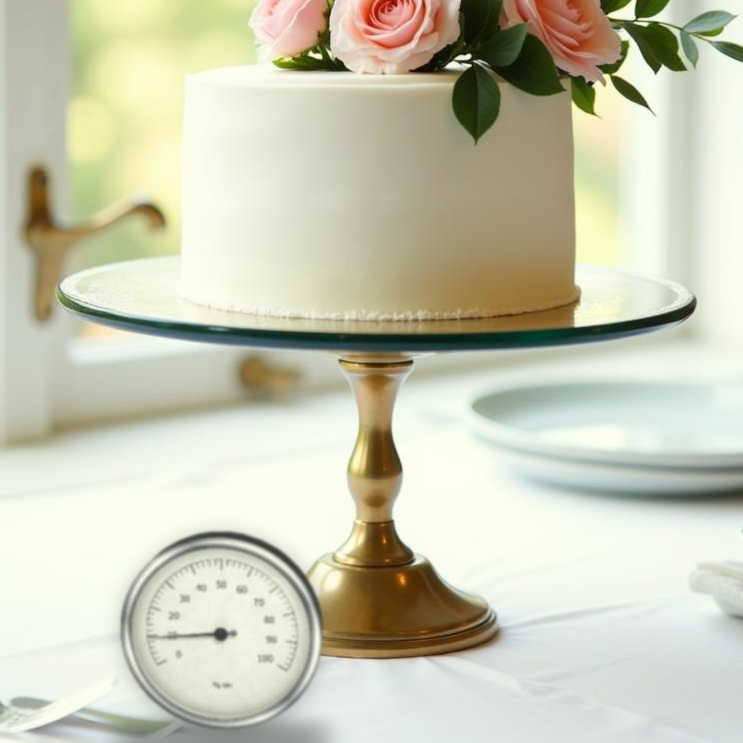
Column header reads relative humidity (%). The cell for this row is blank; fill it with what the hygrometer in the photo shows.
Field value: 10 %
